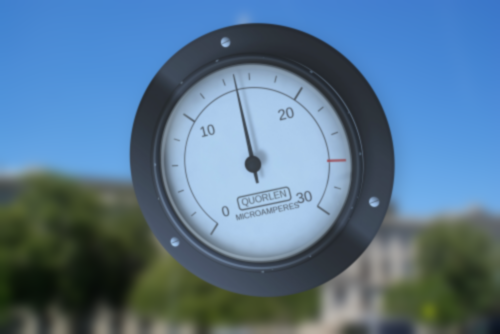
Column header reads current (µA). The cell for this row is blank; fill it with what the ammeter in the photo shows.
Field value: 15 µA
